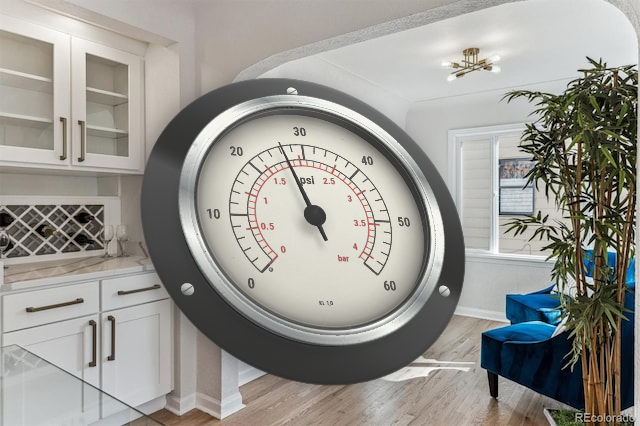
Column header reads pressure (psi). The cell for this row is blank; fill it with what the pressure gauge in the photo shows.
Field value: 26 psi
